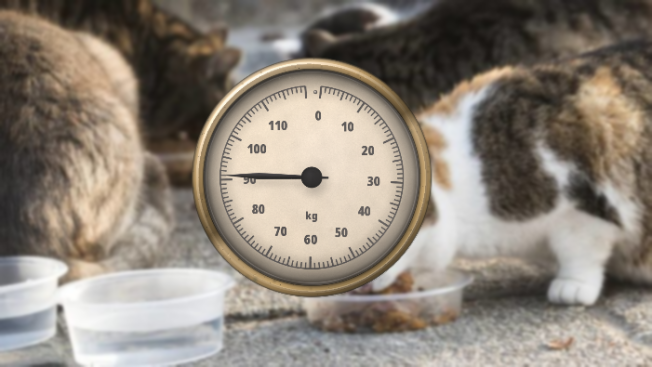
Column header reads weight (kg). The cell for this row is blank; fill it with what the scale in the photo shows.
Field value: 91 kg
